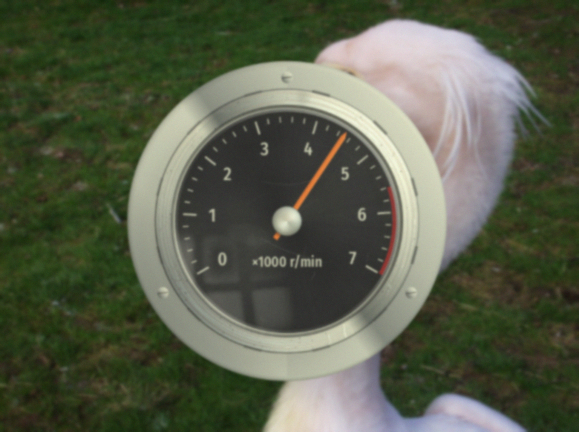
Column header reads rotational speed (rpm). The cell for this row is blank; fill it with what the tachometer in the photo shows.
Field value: 4500 rpm
